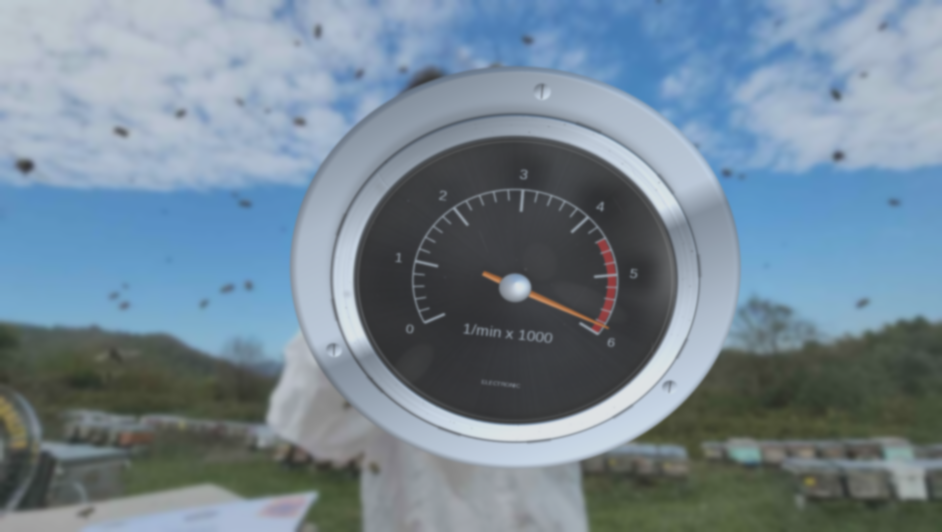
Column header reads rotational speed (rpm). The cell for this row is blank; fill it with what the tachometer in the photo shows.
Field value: 5800 rpm
